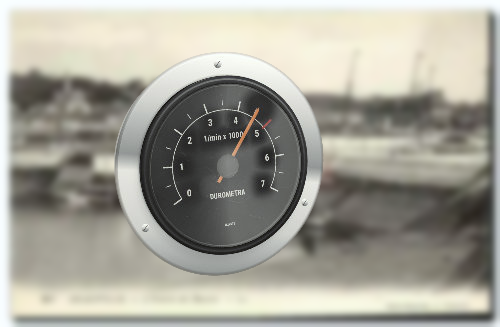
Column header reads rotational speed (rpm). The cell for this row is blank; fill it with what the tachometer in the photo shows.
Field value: 4500 rpm
